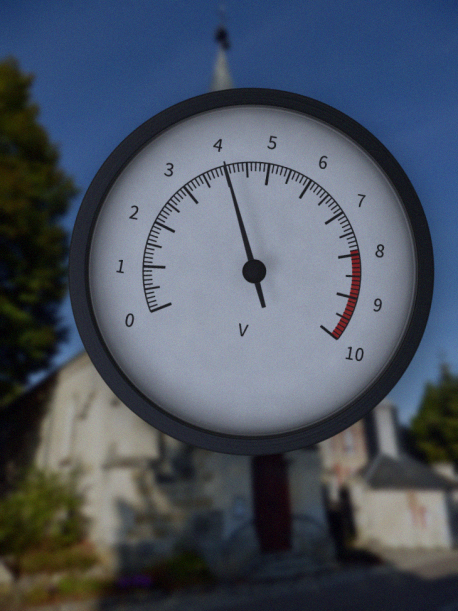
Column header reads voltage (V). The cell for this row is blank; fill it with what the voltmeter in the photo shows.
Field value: 4 V
